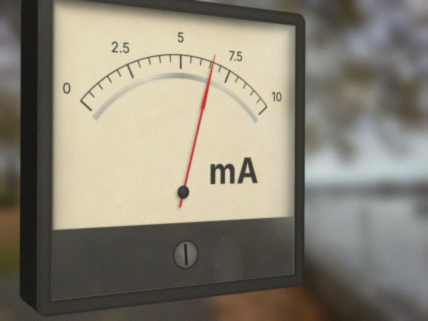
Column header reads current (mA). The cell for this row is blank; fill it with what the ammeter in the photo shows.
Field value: 6.5 mA
